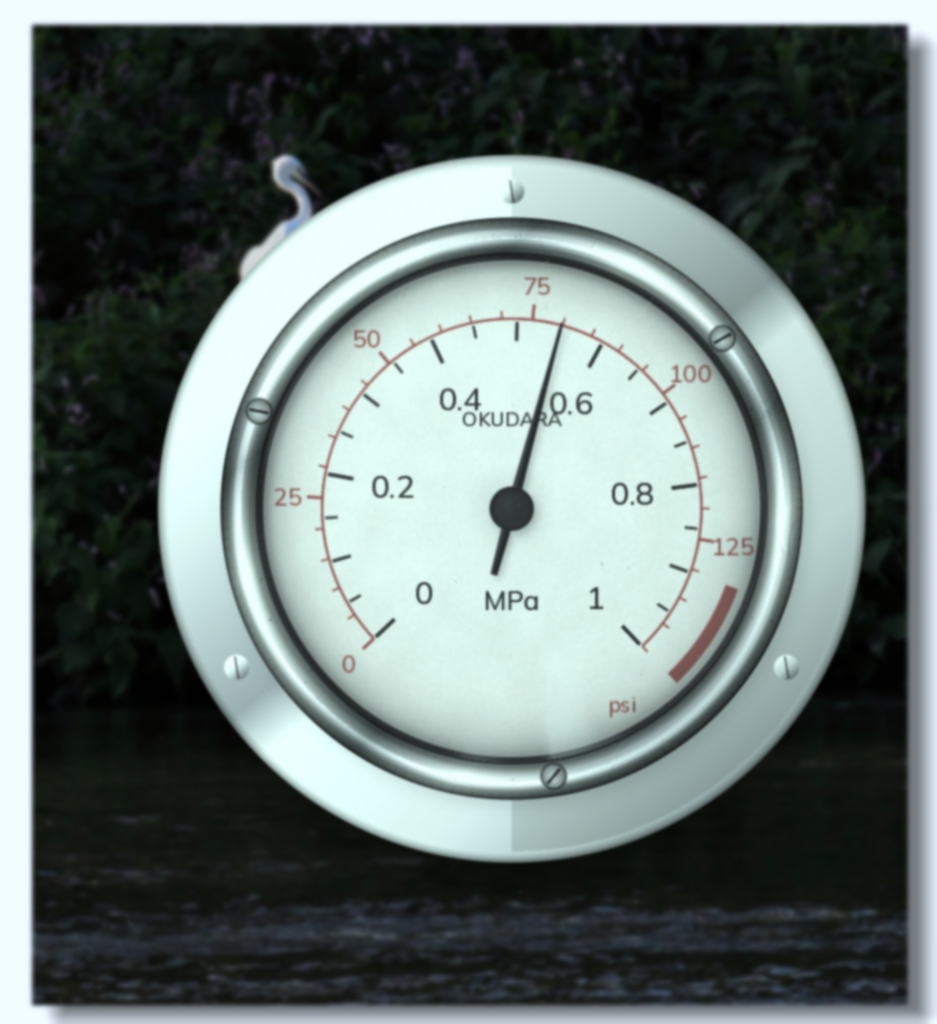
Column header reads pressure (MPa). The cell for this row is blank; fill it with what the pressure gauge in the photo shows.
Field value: 0.55 MPa
